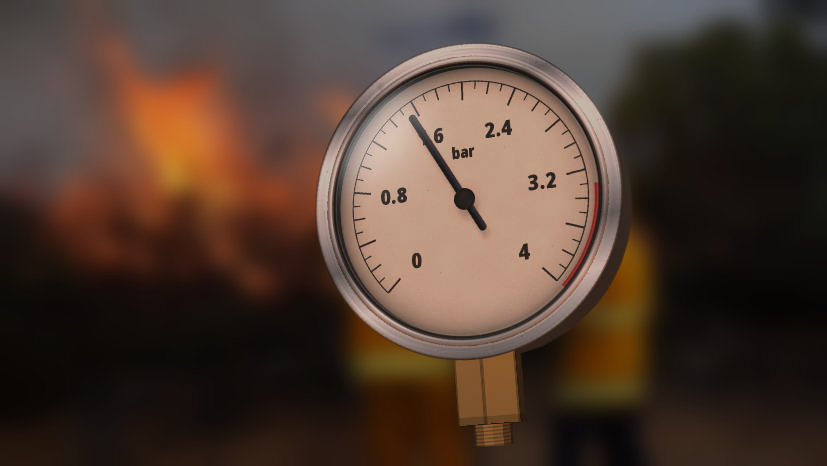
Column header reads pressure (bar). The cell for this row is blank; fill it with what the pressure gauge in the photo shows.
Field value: 1.55 bar
